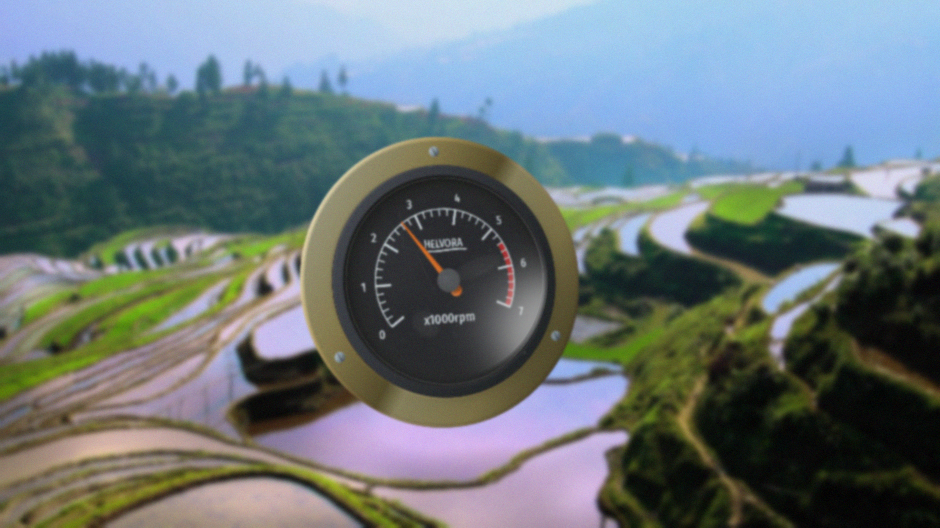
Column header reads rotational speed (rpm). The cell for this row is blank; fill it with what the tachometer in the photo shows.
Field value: 2600 rpm
